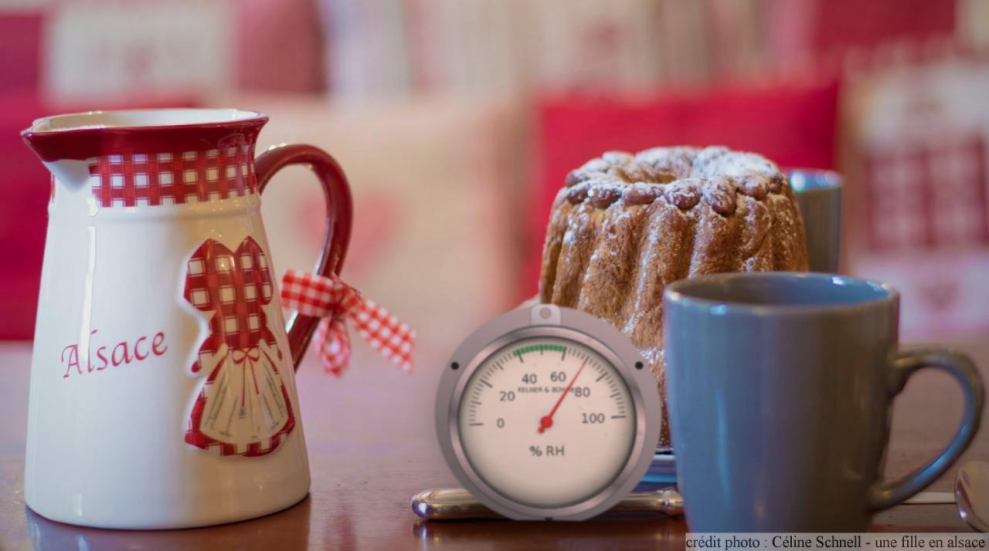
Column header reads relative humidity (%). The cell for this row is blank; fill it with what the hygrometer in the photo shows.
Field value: 70 %
